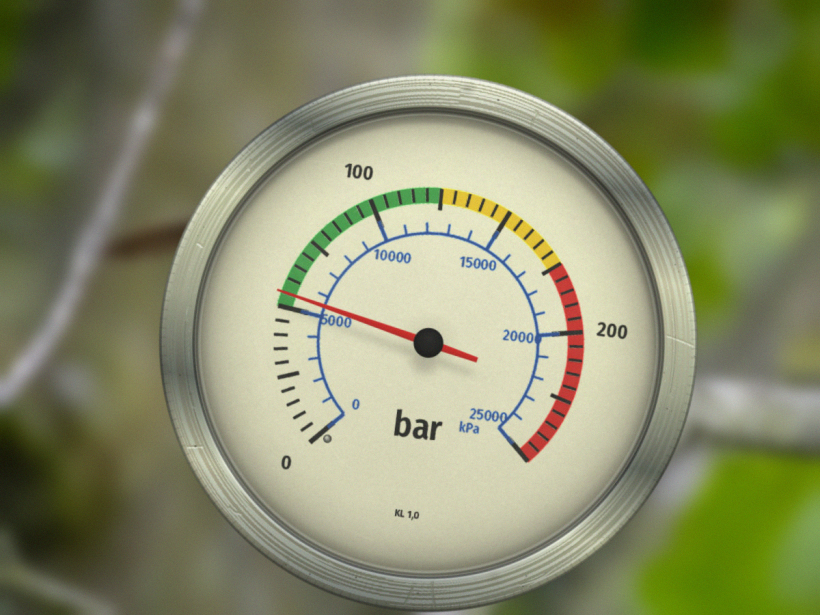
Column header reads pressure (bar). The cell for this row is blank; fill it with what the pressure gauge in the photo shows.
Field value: 55 bar
